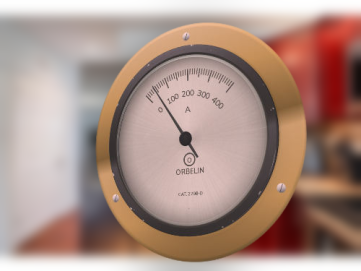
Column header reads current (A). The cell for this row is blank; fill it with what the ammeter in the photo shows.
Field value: 50 A
